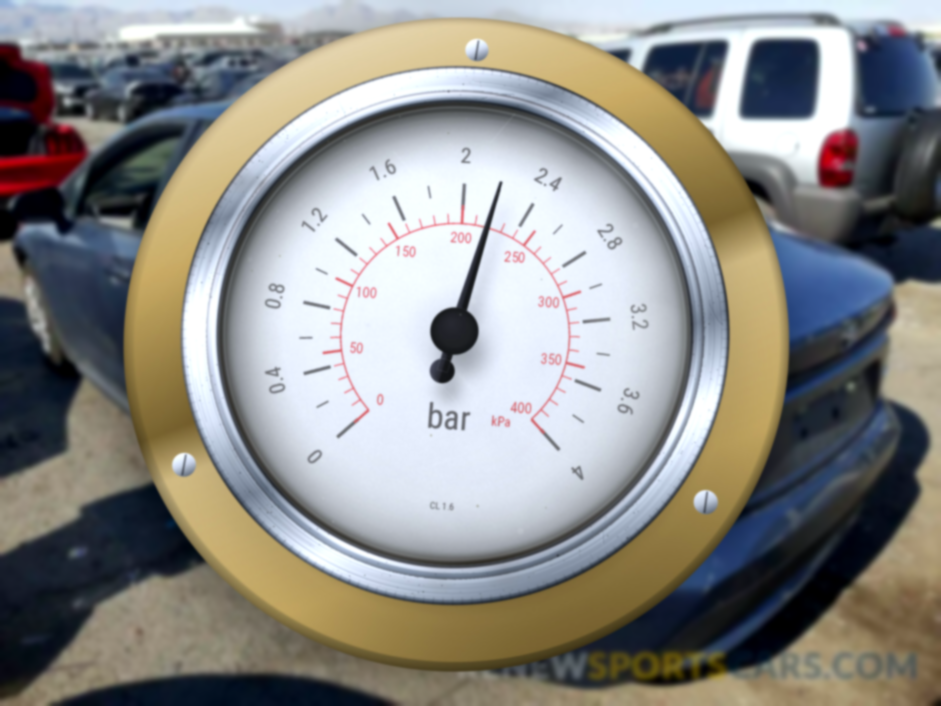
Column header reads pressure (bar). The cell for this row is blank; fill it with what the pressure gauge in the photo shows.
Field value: 2.2 bar
